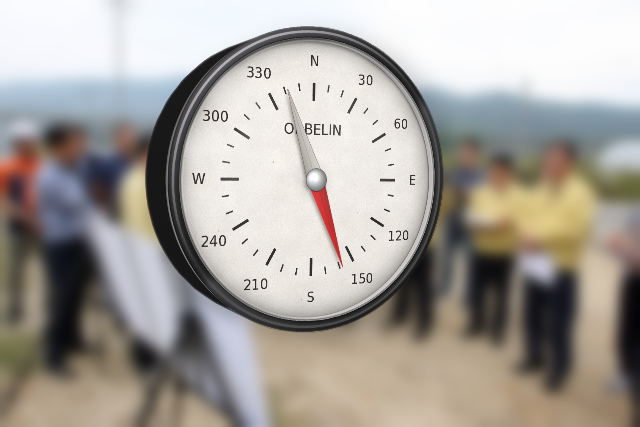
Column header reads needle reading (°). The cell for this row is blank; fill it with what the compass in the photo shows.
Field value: 160 °
